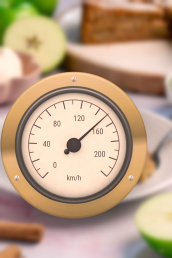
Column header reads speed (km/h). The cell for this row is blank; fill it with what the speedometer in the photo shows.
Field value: 150 km/h
